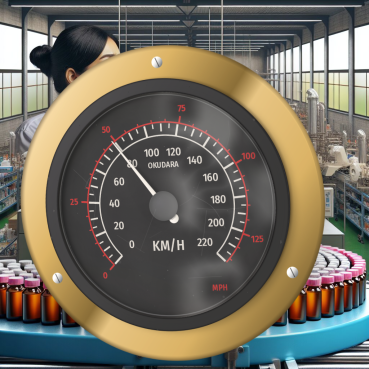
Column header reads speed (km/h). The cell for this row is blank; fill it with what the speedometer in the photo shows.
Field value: 80 km/h
